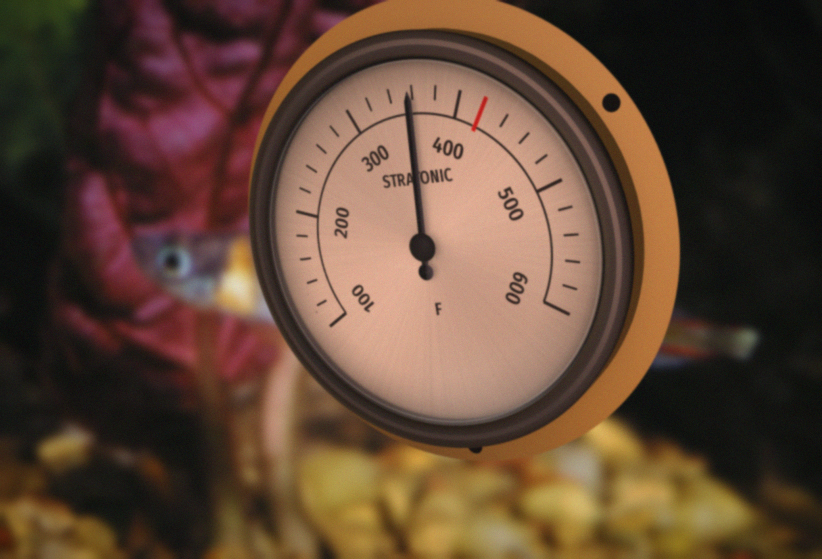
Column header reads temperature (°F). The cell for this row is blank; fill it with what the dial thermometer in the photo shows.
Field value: 360 °F
